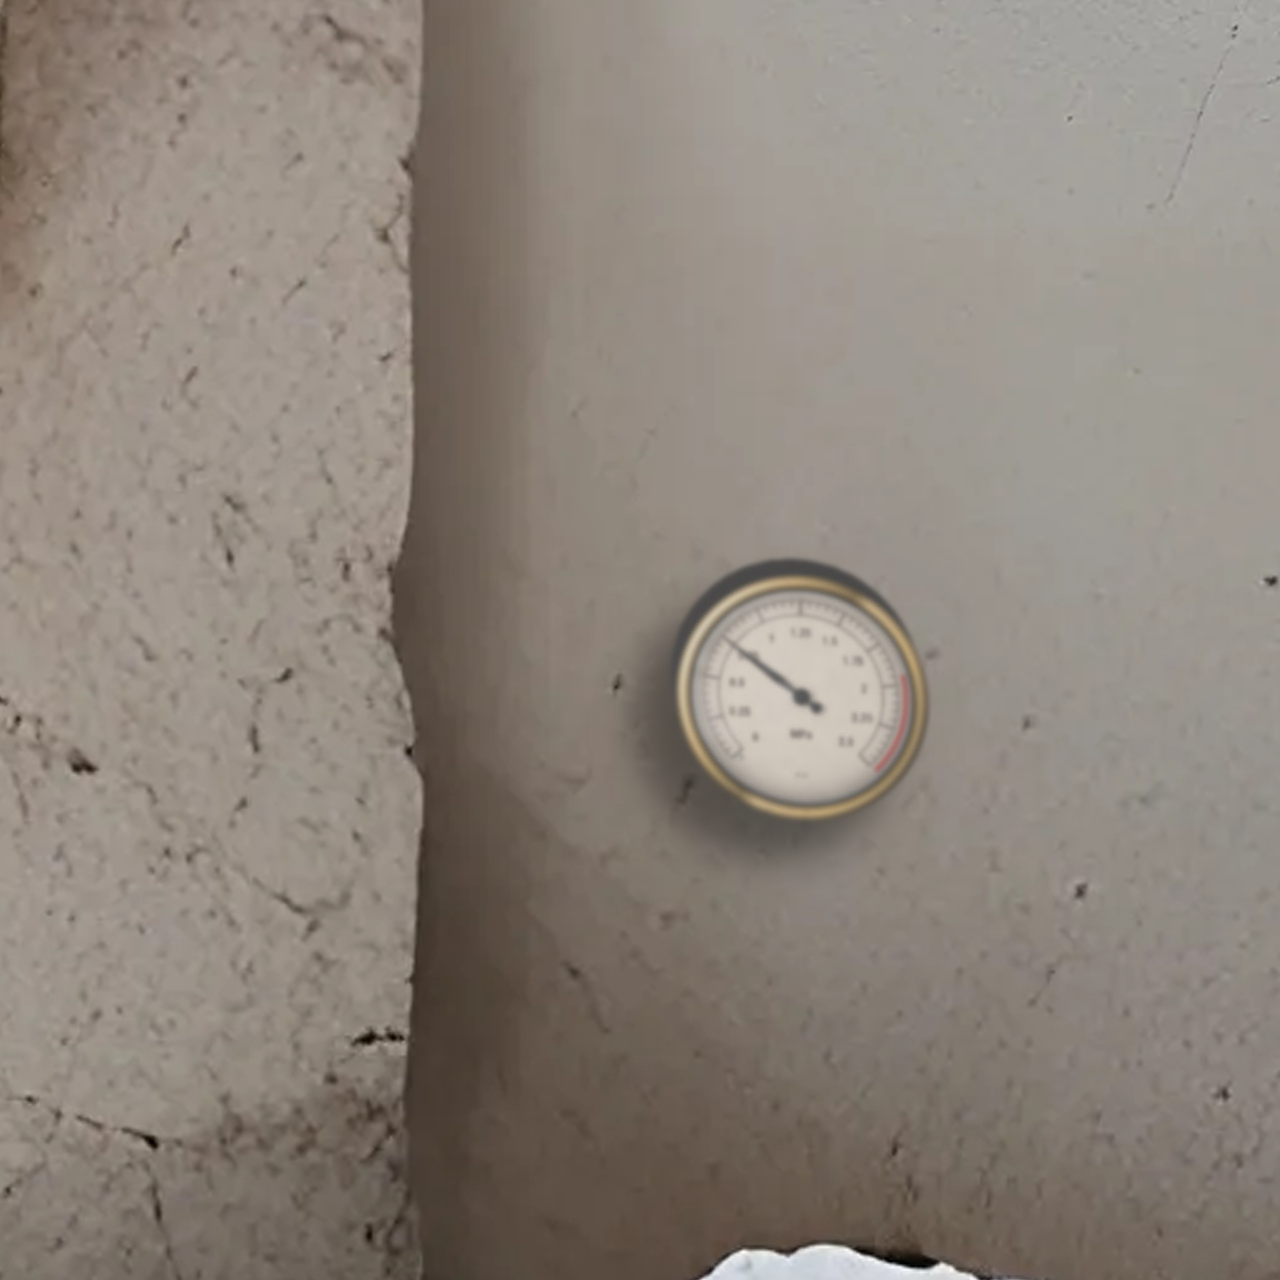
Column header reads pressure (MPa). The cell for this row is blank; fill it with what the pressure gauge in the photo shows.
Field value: 0.75 MPa
